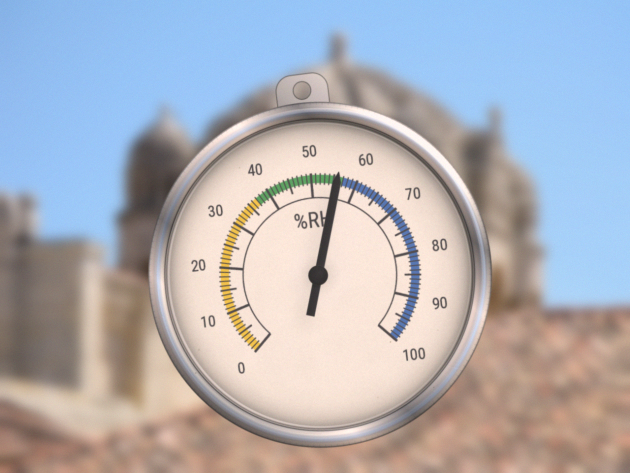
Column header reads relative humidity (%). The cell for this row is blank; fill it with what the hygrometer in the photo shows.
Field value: 56 %
